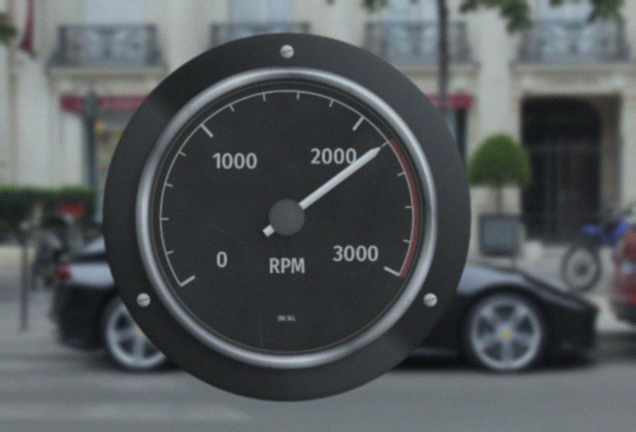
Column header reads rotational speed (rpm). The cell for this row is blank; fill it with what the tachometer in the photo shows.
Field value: 2200 rpm
